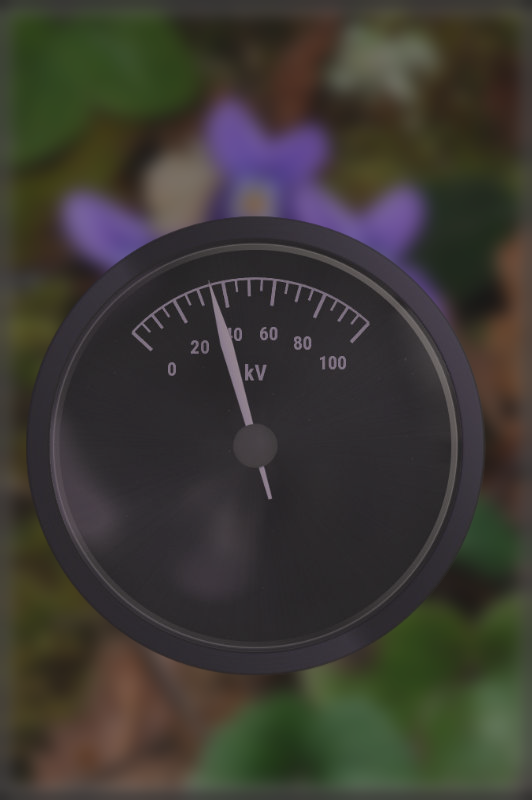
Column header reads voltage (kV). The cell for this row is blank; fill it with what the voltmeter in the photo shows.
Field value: 35 kV
